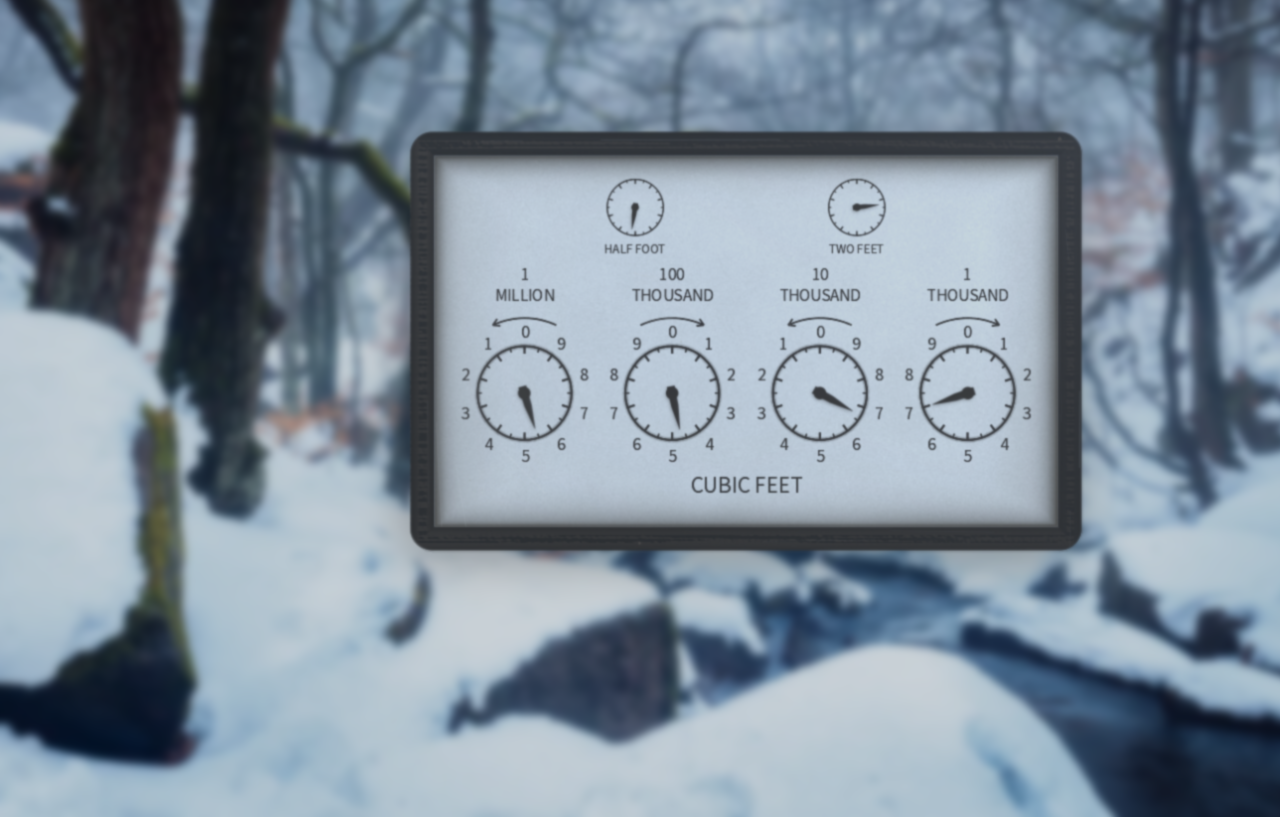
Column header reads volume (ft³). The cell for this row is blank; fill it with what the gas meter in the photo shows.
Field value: 546700 ft³
